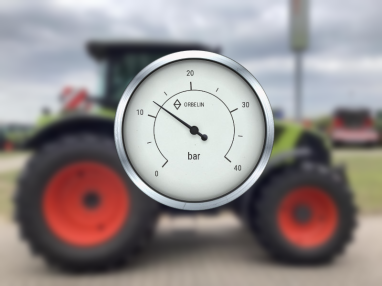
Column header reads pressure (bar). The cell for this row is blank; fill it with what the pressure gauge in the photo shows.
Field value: 12.5 bar
